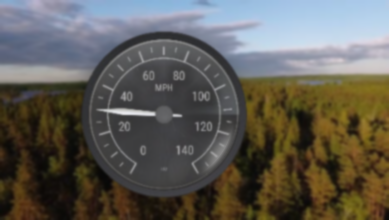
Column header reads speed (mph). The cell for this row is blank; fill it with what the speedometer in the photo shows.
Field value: 30 mph
